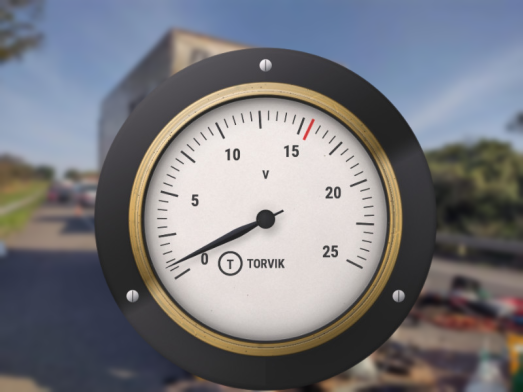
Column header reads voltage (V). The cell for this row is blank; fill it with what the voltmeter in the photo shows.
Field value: 0.75 V
